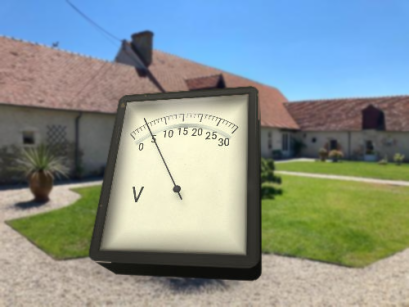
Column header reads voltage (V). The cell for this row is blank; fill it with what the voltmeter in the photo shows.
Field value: 5 V
